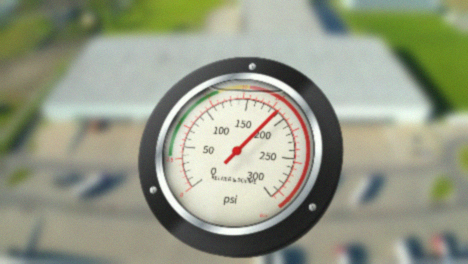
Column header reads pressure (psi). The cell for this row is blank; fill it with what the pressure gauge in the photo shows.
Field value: 190 psi
